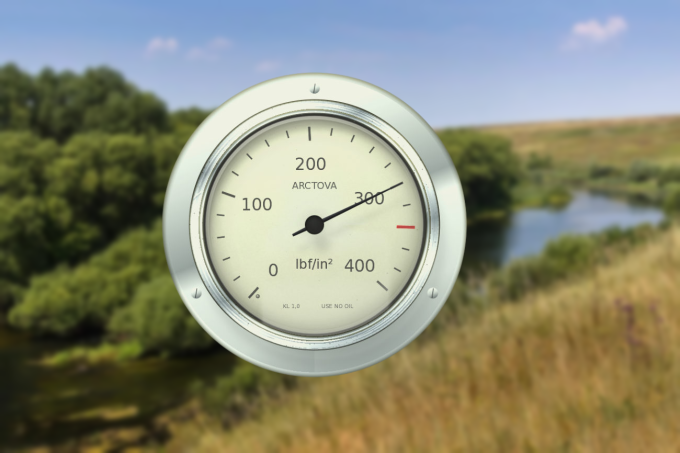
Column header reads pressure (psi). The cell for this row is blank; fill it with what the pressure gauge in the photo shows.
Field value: 300 psi
